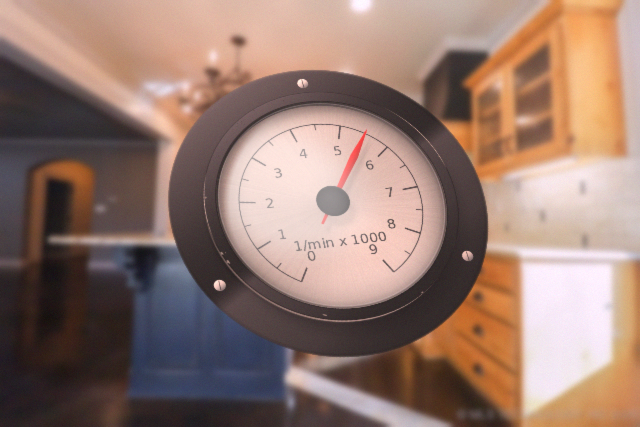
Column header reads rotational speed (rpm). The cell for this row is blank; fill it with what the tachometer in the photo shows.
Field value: 5500 rpm
